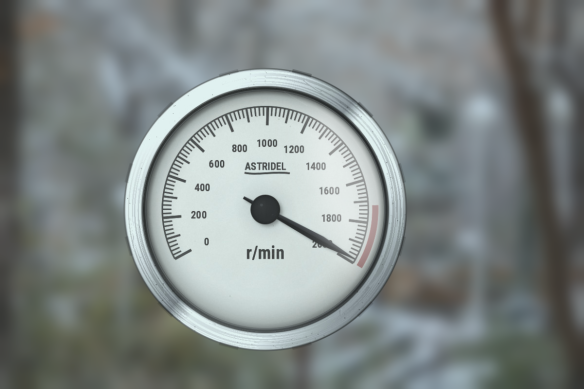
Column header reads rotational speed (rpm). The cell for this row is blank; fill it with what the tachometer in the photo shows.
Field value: 1980 rpm
